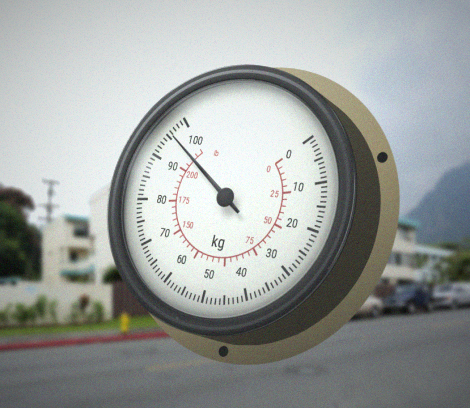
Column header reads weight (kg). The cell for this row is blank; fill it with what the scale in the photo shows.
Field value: 96 kg
